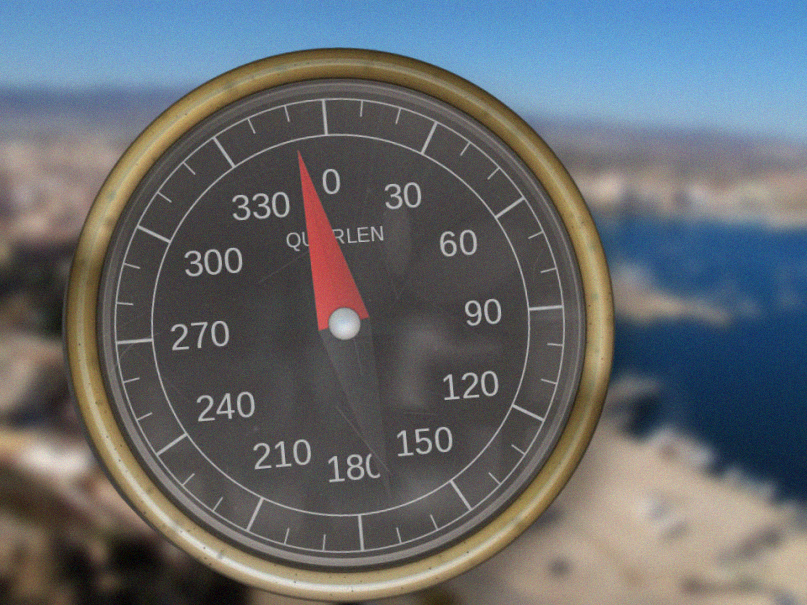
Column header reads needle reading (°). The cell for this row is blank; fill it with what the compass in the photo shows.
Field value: 350 °
